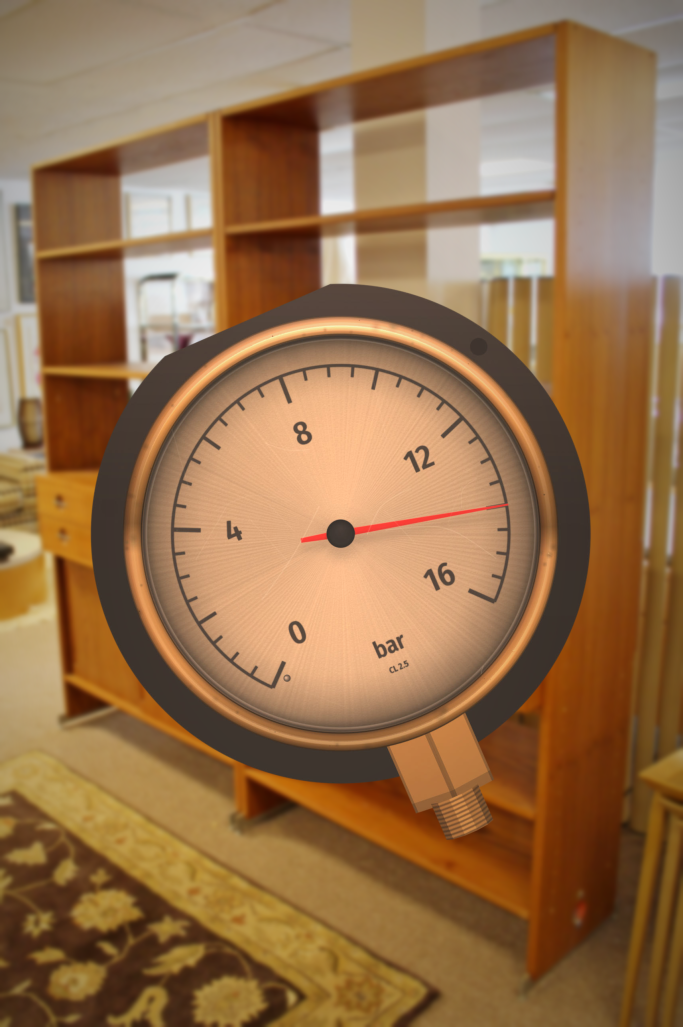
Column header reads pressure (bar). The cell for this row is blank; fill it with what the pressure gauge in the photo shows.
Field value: 14 bar
